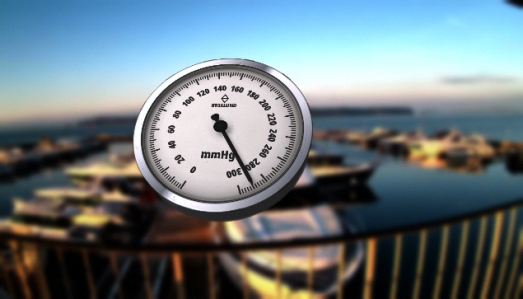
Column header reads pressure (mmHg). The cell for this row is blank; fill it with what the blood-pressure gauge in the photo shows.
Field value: 290 mmHg
